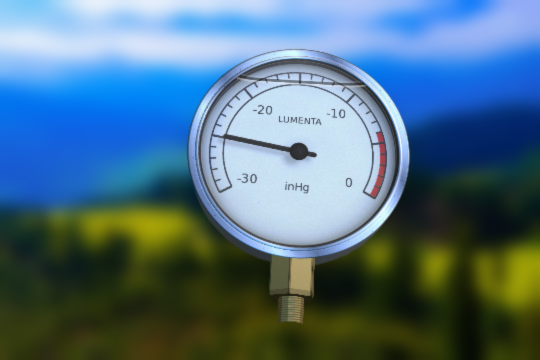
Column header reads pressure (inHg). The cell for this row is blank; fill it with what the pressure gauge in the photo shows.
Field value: -25 inHg
